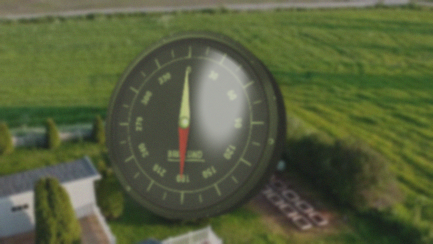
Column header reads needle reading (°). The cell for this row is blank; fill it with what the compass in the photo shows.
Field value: 180 °
